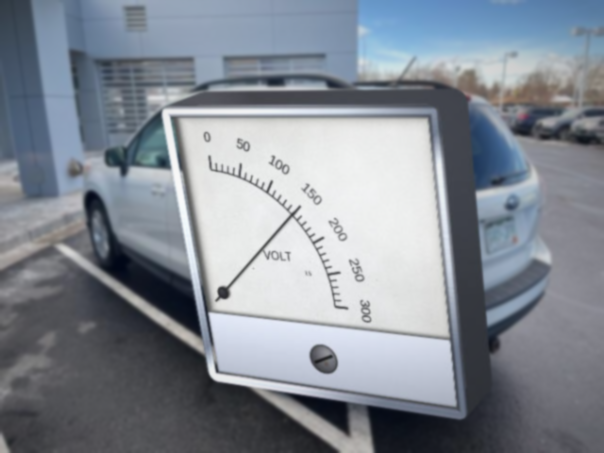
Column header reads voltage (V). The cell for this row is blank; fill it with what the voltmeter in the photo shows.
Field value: 150 V
